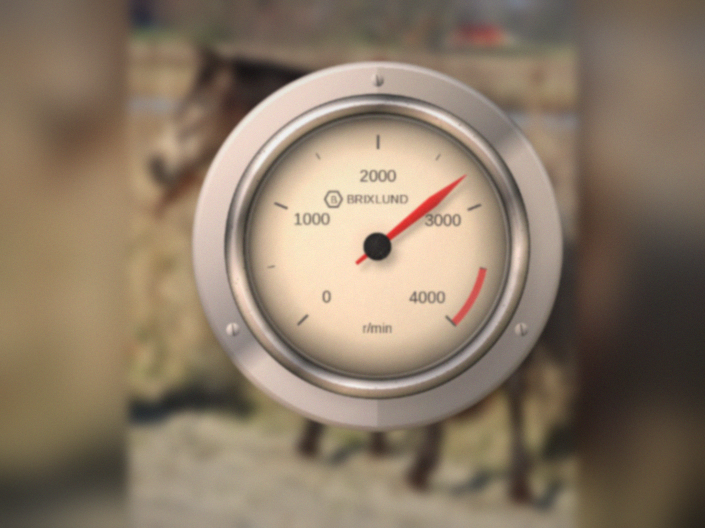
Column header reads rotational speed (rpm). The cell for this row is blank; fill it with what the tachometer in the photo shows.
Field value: 2750 rpm
